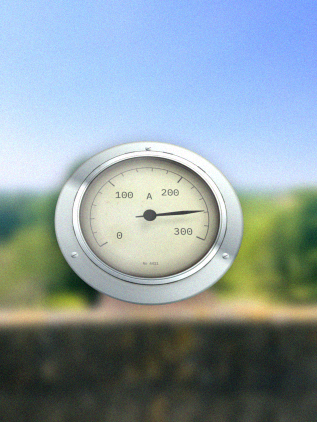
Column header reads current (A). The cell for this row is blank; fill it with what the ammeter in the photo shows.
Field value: 260 A
